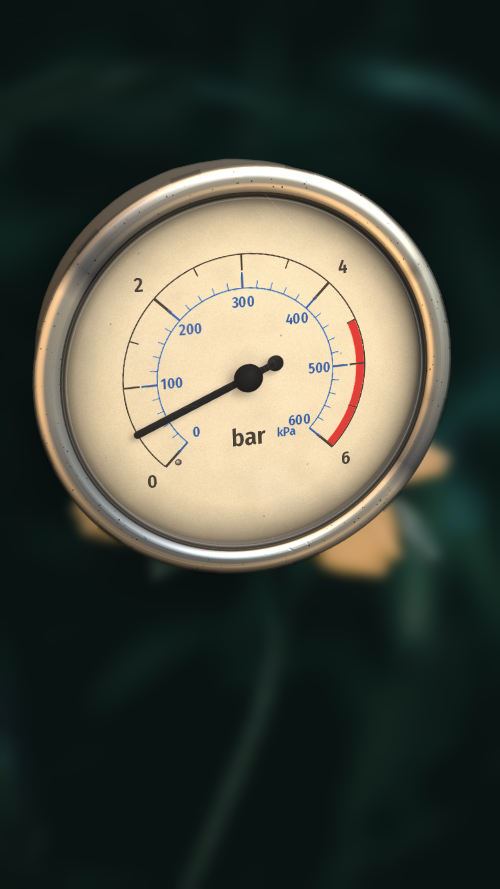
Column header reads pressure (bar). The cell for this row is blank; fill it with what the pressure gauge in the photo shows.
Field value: 0.5 bar
